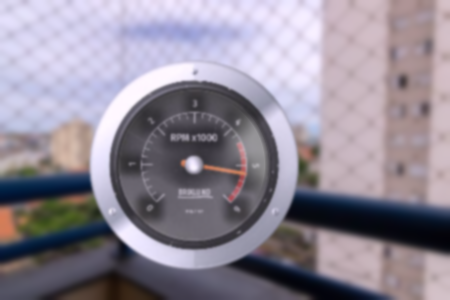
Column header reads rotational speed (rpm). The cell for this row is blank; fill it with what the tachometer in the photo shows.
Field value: 5200 rpm
